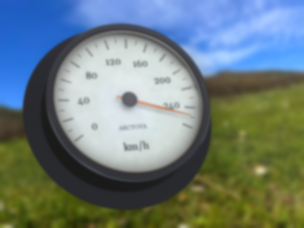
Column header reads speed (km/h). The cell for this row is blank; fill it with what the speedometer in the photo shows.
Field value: 250 km/h
